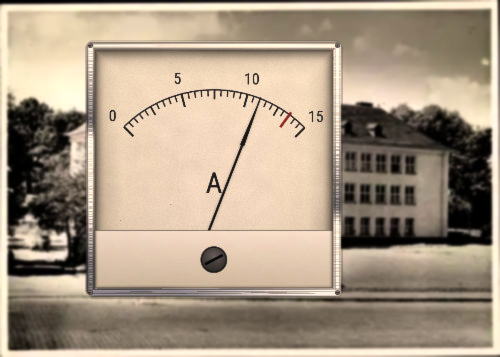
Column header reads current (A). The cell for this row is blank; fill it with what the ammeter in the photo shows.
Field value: 11 A
